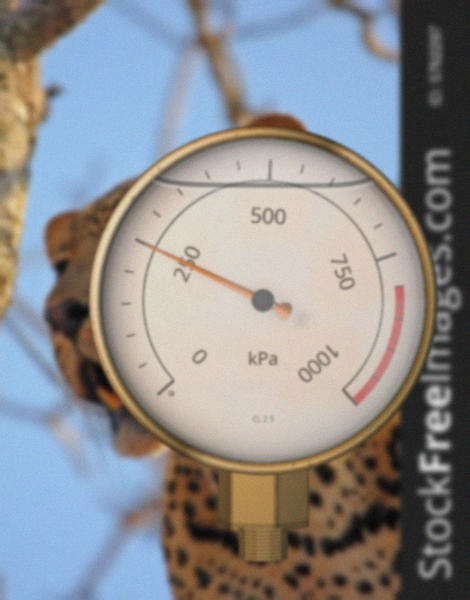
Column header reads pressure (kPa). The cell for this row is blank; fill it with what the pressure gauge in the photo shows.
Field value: 250 kPa
